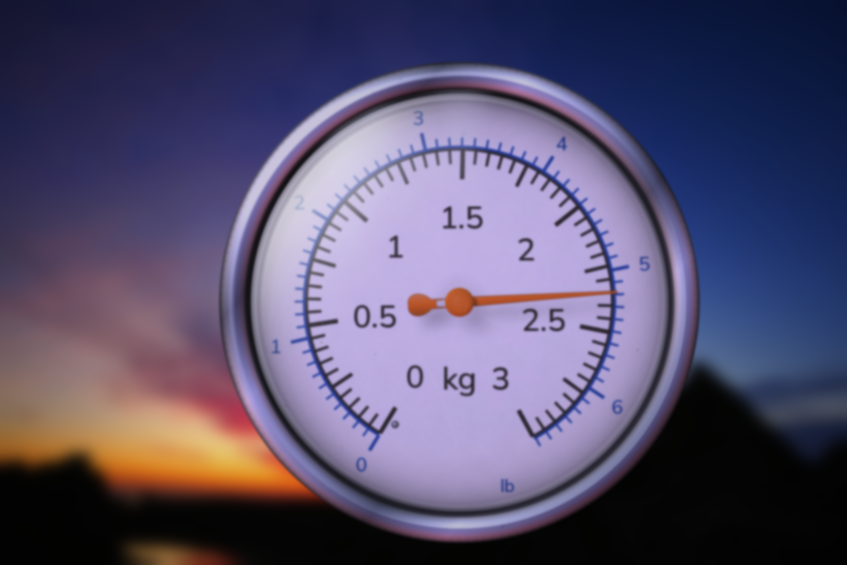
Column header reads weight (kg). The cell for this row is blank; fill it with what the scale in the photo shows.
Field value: 2.35 kg
